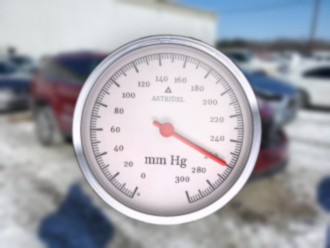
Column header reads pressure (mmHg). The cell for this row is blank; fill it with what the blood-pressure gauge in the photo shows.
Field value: 260 mmHg
